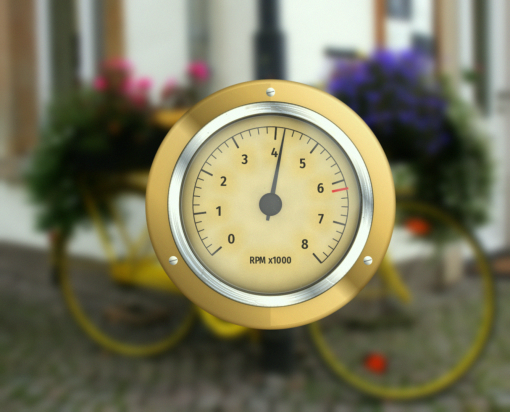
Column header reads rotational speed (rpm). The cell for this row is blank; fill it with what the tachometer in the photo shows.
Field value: 4200 rpm
